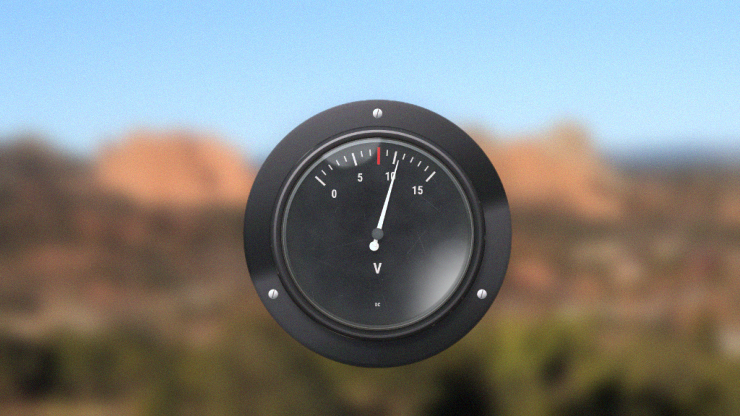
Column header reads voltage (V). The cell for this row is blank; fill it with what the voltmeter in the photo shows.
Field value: 10.5 V
